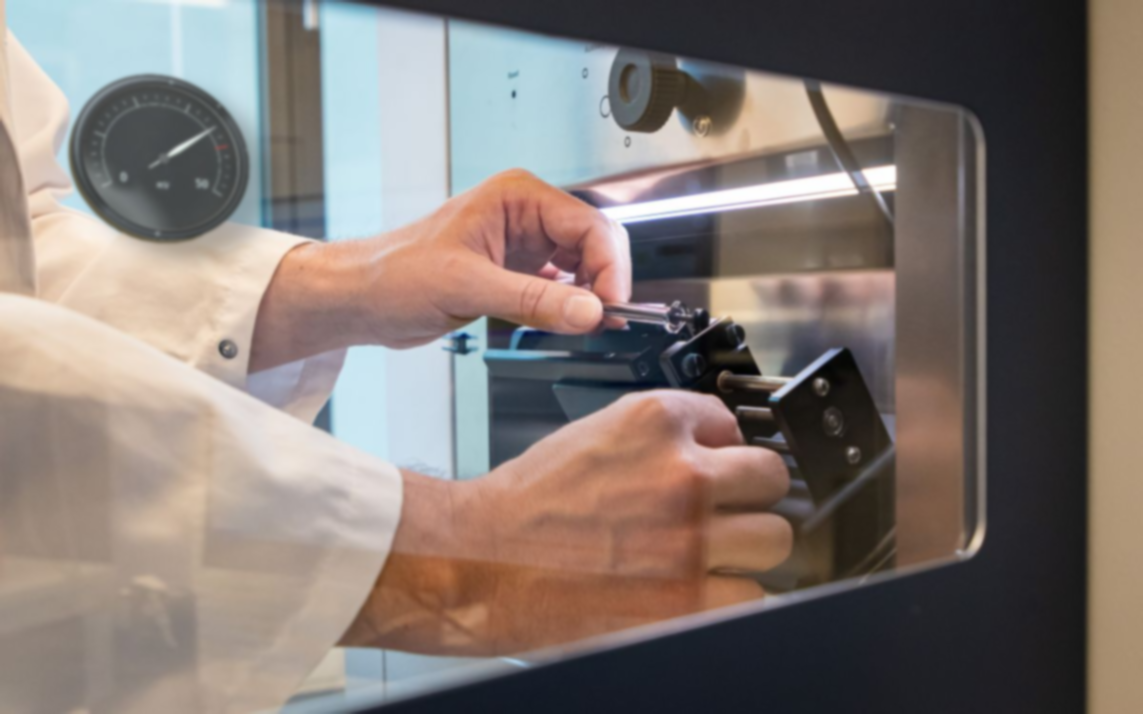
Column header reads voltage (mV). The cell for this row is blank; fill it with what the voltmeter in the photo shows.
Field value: 36 mV
